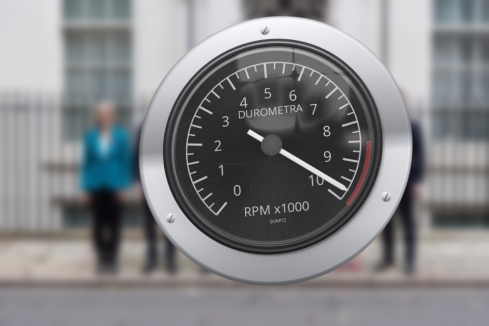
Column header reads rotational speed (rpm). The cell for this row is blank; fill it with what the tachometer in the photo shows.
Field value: 9750 rpm
